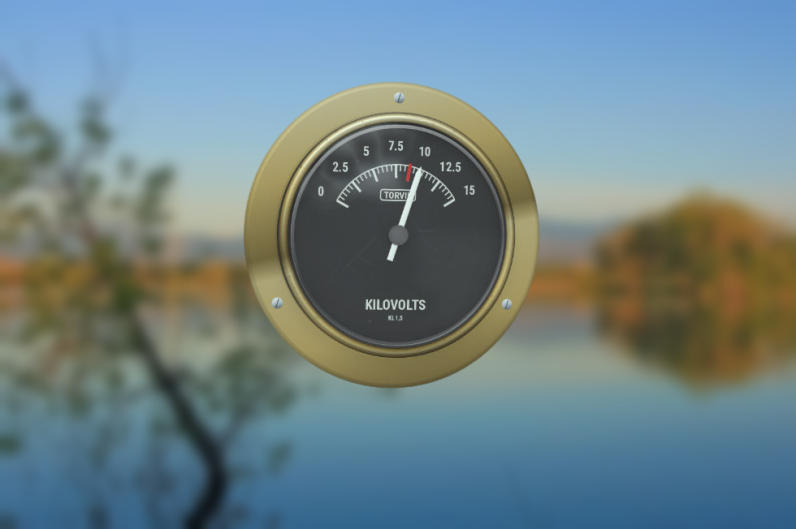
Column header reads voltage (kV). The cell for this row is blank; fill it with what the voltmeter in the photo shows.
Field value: 10 kV
